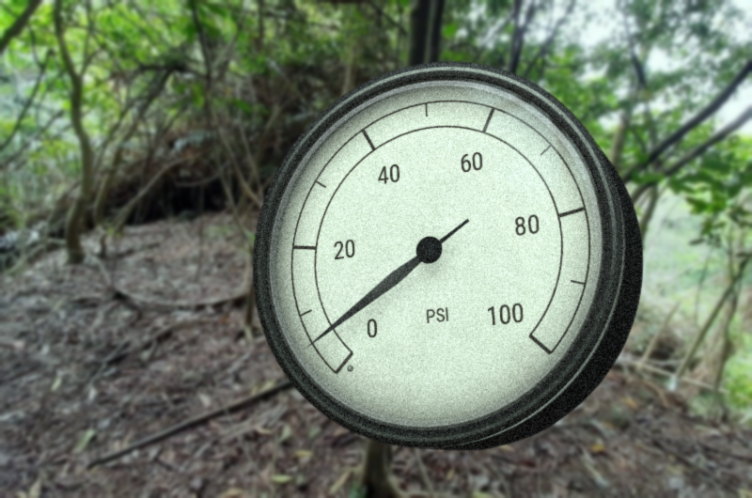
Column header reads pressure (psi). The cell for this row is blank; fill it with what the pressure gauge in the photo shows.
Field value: 5 psi
